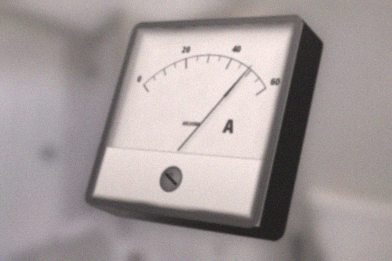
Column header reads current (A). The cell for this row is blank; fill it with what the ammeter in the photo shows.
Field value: 50 A
